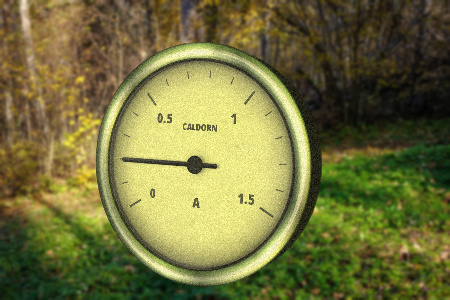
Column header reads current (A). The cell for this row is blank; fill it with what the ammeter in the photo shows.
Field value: 0.2 A
